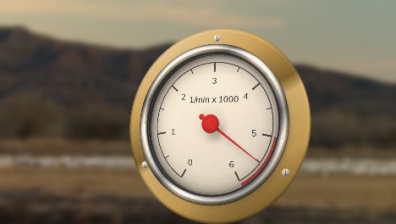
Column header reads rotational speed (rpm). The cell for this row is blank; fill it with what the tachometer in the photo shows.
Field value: 5500 rpm
